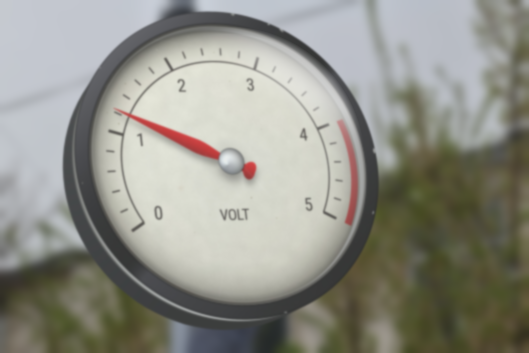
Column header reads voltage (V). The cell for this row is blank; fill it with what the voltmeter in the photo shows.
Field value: 1.2 V
